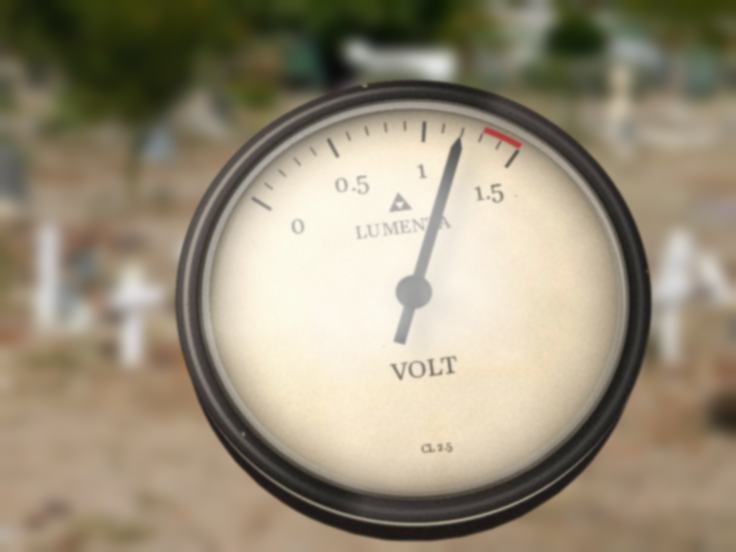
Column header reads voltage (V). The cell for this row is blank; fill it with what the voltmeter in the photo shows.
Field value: 1.2 V
